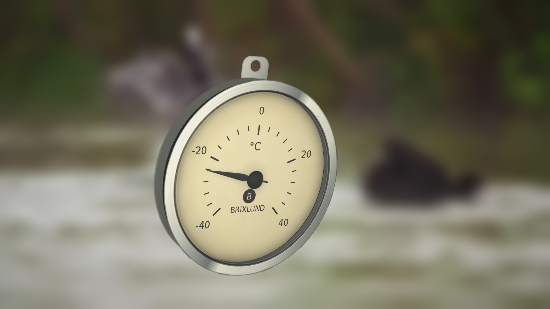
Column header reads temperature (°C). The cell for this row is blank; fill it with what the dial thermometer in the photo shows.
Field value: -24 °C
